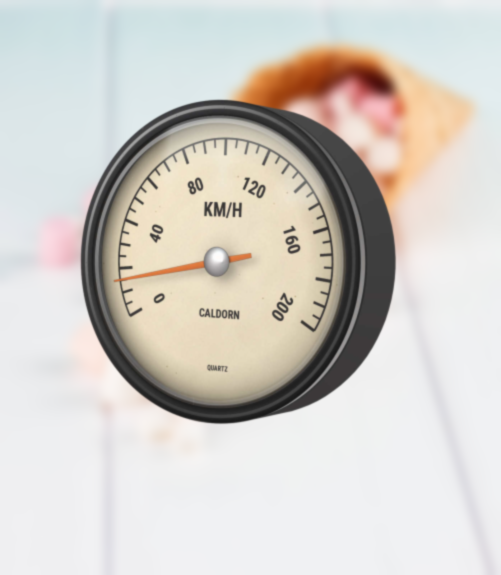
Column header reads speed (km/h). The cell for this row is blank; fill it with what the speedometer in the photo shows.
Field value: 15 km/h
